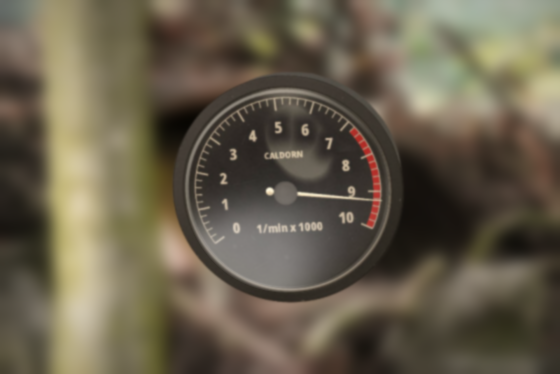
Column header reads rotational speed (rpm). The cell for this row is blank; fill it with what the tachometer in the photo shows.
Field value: 9200 rpm
